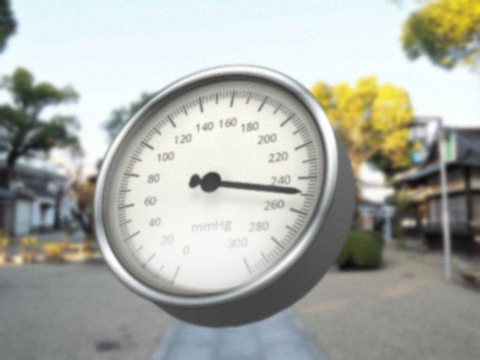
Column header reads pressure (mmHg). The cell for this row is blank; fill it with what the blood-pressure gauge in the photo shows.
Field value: 250 mmHg
